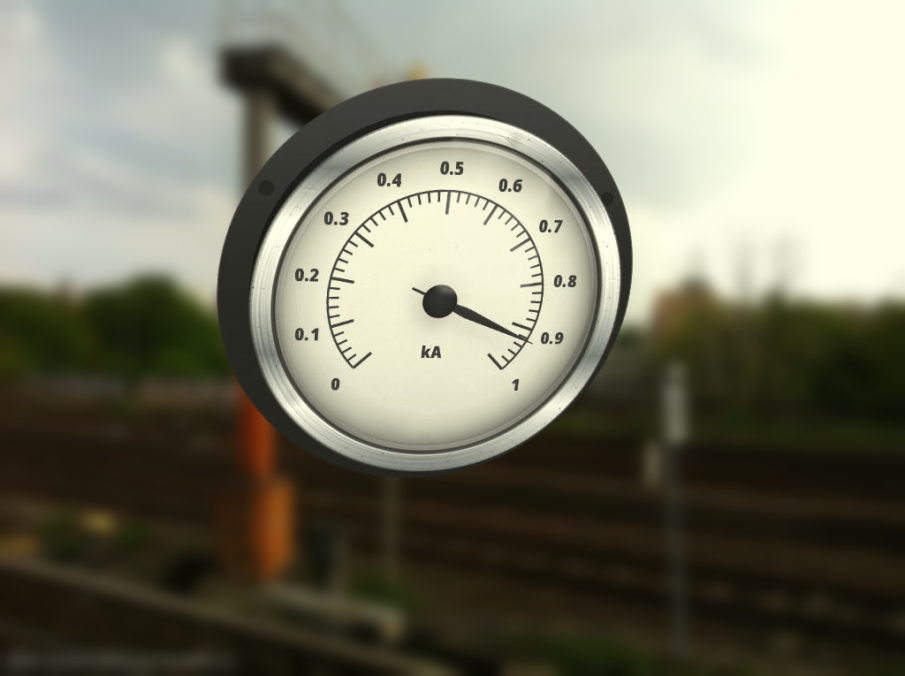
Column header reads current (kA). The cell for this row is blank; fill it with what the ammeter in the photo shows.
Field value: 0.92 kA
